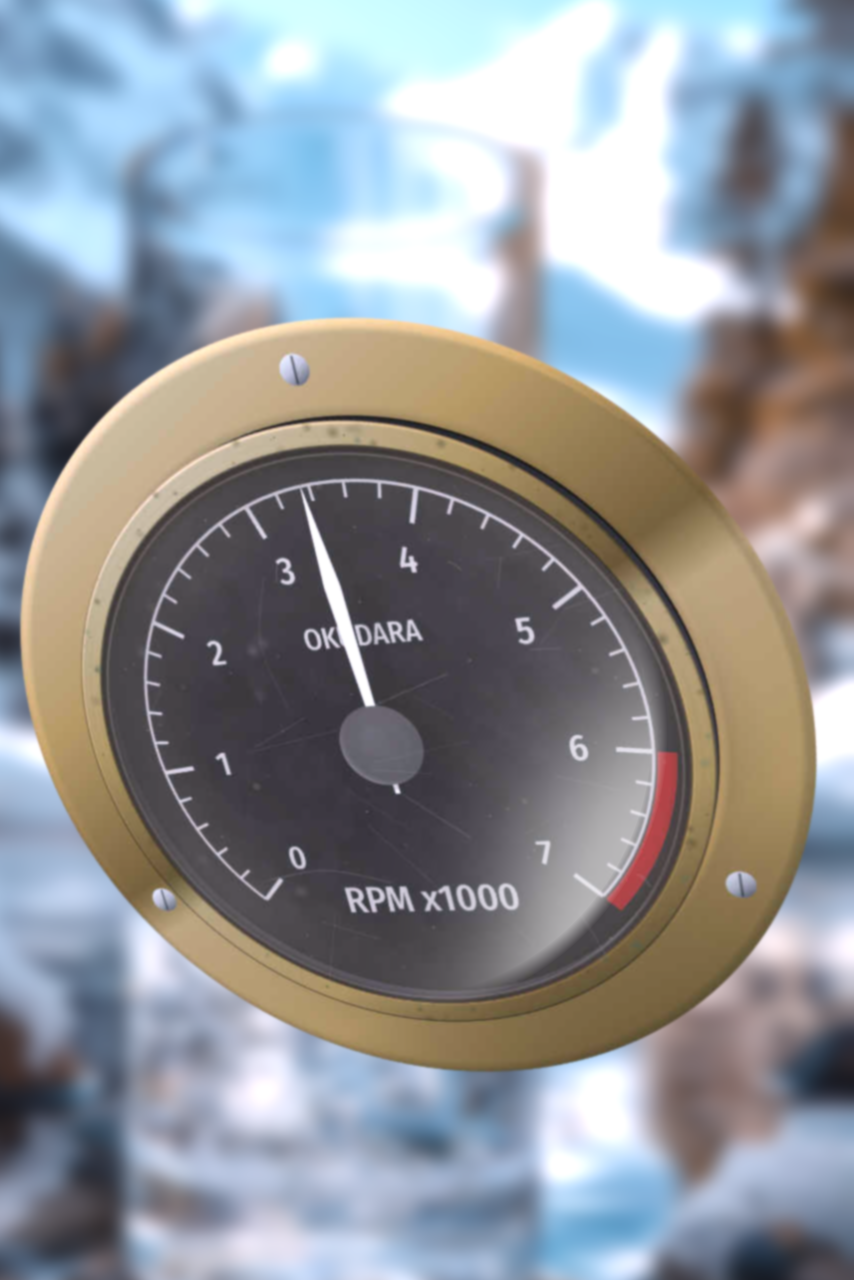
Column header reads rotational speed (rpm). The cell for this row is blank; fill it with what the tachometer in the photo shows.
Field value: 3400 rpm
